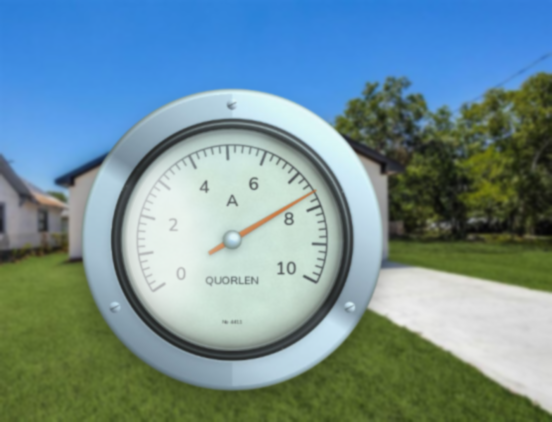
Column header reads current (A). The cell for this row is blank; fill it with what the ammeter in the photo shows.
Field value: 7.6 A
